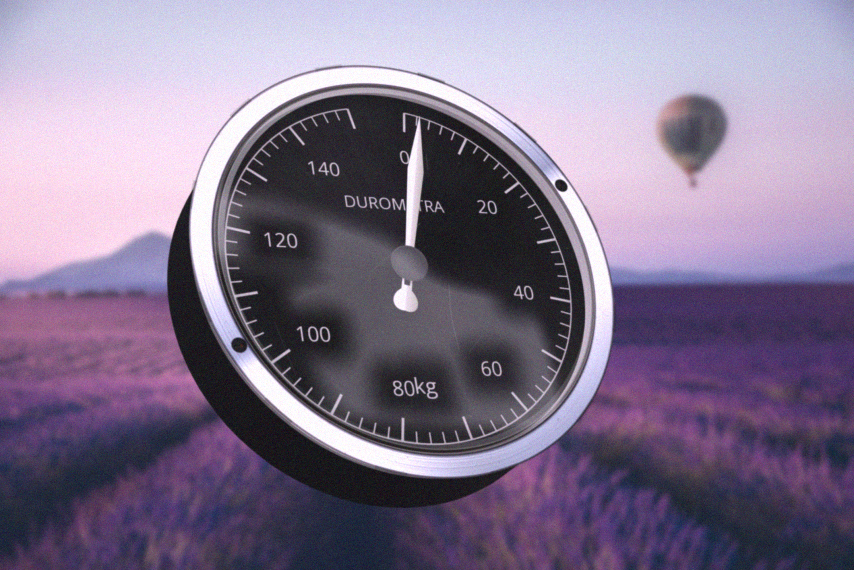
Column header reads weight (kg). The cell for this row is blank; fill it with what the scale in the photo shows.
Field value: 2 kg
